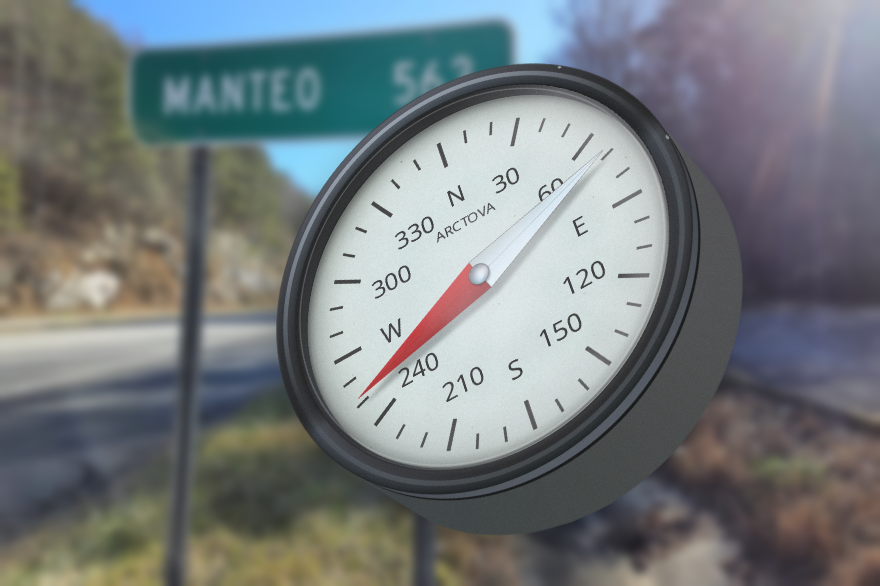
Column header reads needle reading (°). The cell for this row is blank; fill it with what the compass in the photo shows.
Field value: 250 °
